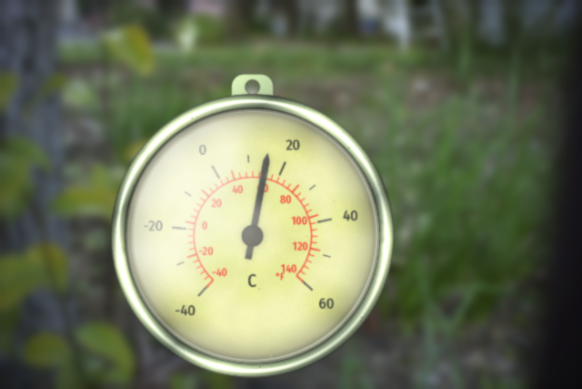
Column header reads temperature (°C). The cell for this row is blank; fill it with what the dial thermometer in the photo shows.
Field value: 15 °C
